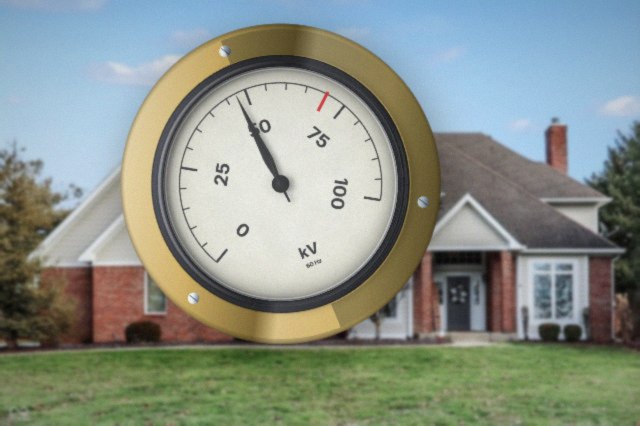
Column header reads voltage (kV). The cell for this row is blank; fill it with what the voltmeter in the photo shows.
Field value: 47.5 kV
